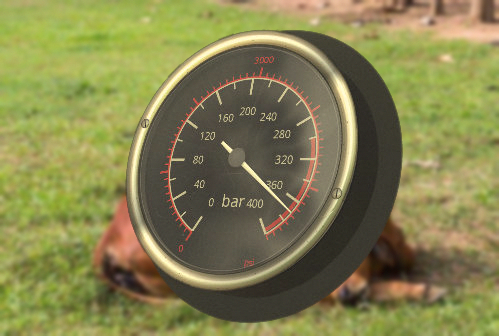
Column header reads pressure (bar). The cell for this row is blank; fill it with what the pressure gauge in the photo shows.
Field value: 370 bar
